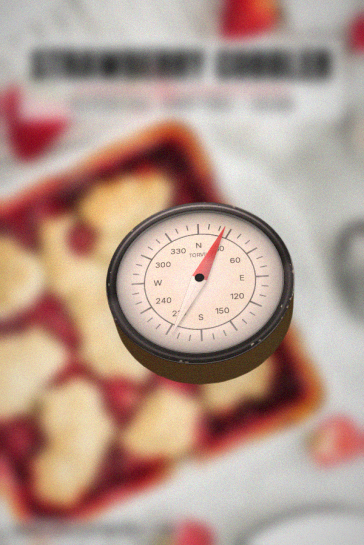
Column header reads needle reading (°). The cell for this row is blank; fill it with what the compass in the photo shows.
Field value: 25 °
